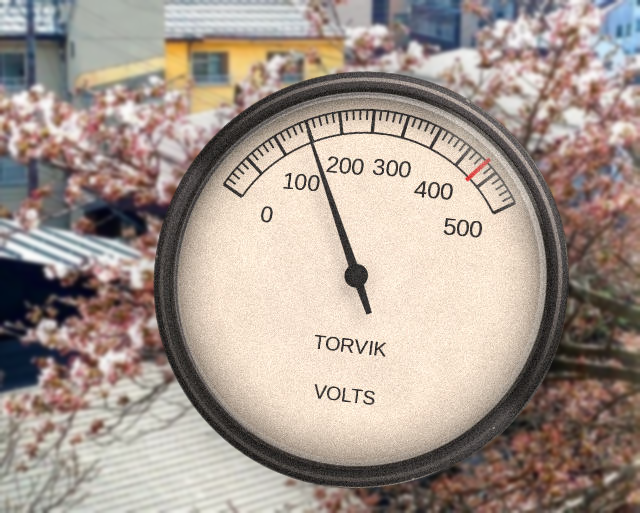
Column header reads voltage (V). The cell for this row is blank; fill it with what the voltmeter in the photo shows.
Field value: 150 V
